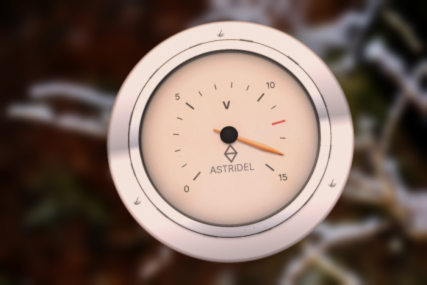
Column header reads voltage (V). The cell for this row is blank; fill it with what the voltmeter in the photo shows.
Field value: 14 V
